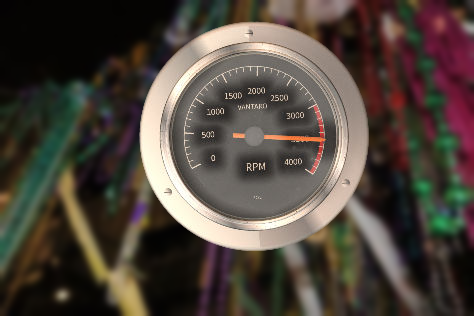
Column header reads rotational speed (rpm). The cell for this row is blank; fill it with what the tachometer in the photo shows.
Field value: 3500 rpm
